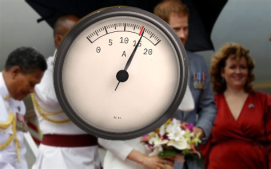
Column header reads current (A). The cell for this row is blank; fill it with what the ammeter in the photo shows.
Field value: 15 A
